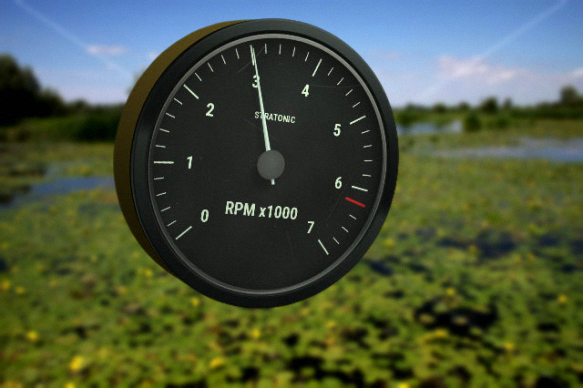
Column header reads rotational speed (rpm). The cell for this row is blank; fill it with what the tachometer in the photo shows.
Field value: 3000 rpm
